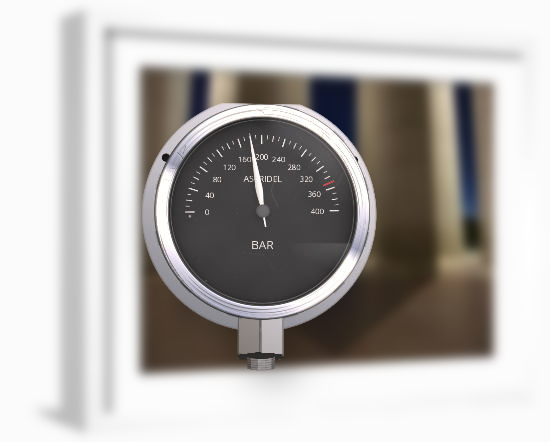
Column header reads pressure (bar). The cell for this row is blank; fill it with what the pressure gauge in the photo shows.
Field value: 180 bar
